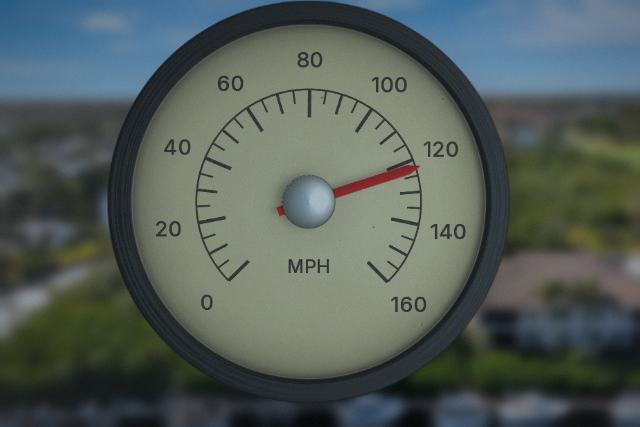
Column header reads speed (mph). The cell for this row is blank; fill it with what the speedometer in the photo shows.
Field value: 122.5 mph
